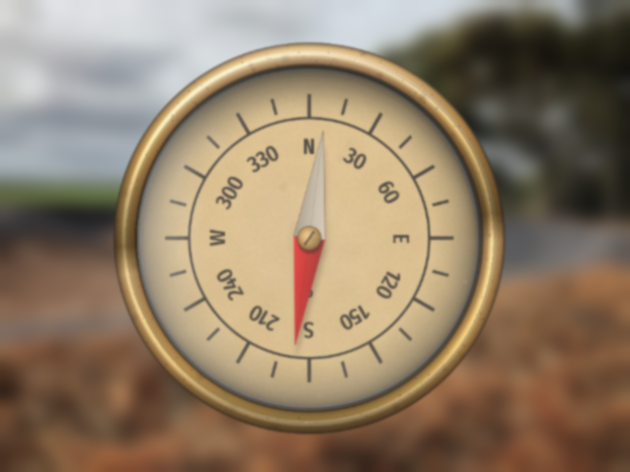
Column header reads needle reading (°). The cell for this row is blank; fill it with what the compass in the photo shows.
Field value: 187.5 °
